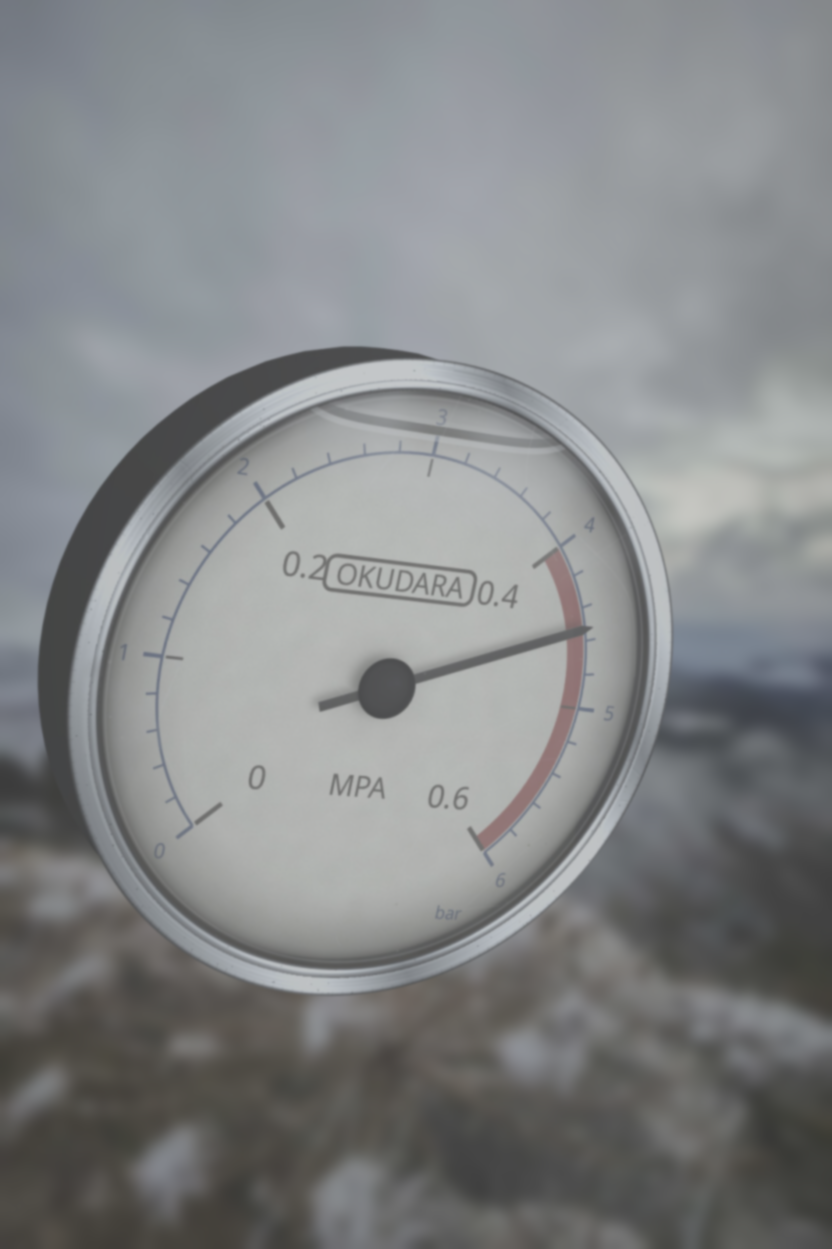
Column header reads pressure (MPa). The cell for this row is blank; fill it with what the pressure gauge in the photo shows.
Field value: 0.45 MPa
